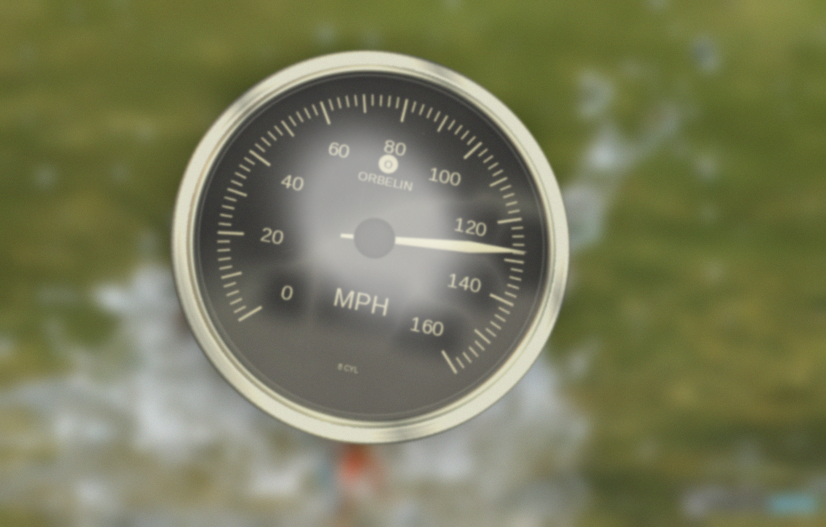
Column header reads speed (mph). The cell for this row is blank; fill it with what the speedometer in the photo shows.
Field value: 128 mph
